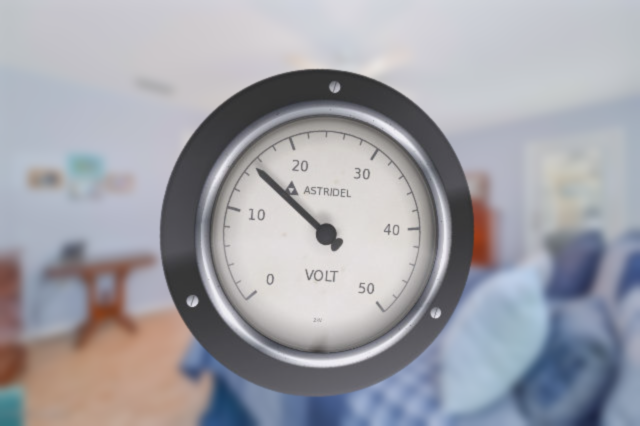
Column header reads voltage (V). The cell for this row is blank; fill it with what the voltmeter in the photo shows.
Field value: 15 V
